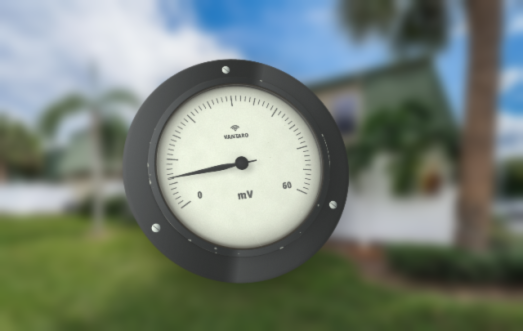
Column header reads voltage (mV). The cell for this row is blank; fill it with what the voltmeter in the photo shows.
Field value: 6 mV
